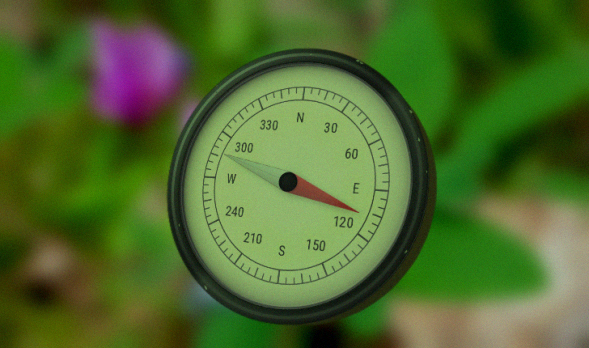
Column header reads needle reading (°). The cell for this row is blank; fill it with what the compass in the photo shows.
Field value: 107.5 °
